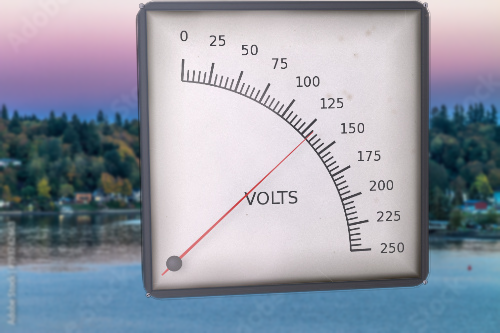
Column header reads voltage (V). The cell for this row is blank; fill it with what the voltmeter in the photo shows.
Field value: 130 V
